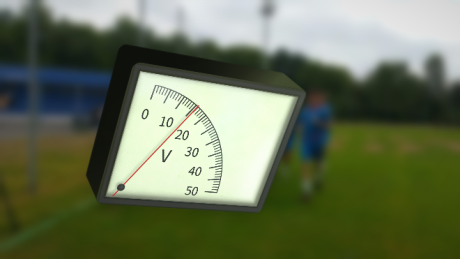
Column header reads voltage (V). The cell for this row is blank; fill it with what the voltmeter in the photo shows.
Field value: 15 V
